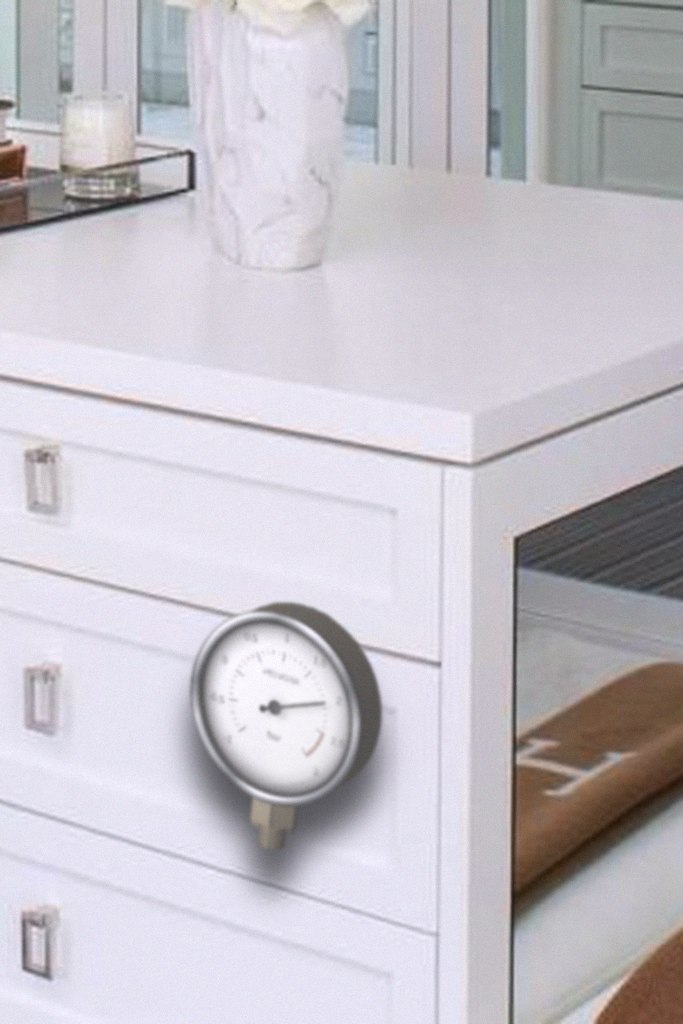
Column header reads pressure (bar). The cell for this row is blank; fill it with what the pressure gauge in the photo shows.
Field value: 2 bar
